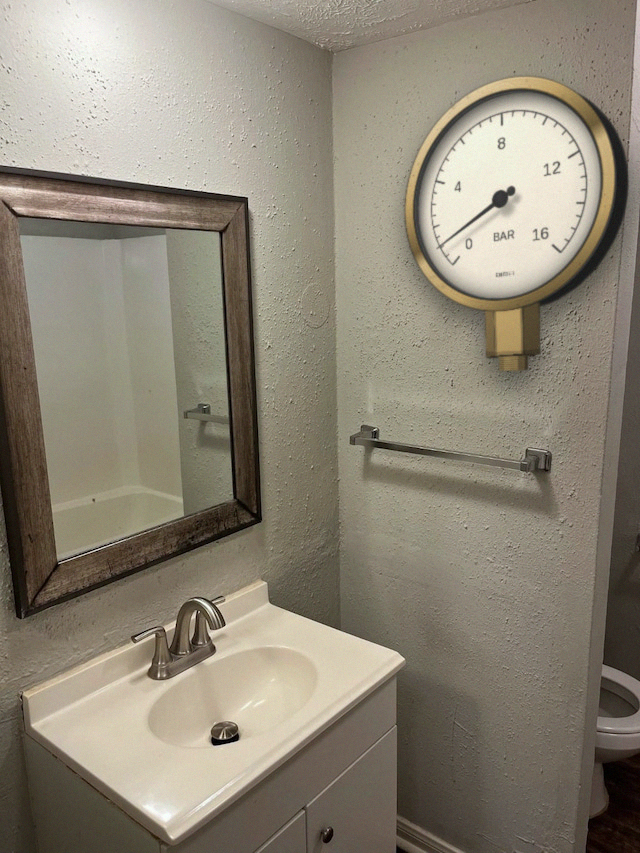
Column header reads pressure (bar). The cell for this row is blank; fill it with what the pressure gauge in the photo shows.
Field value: 1 bar
